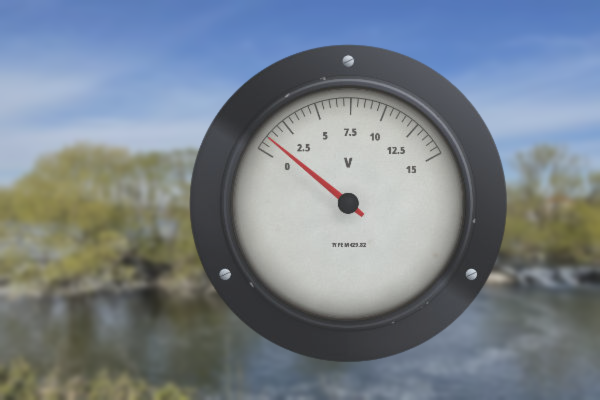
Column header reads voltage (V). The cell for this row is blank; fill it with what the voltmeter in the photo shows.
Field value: 1 V
